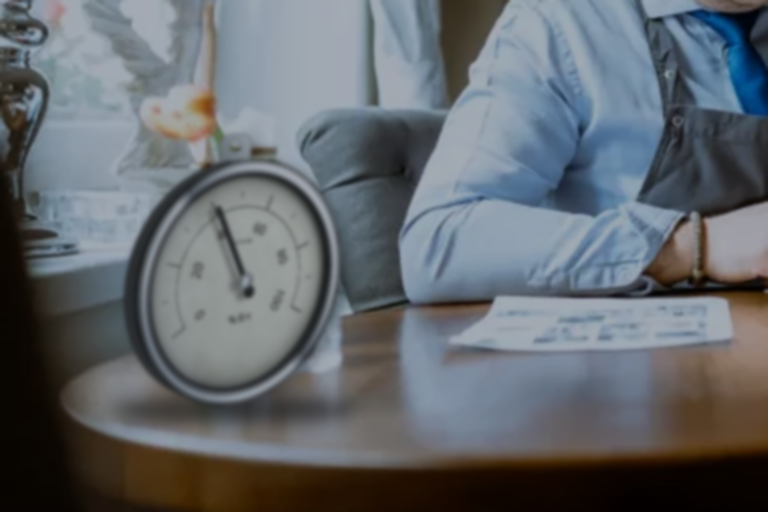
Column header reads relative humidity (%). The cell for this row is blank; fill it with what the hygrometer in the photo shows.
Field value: 40 %
